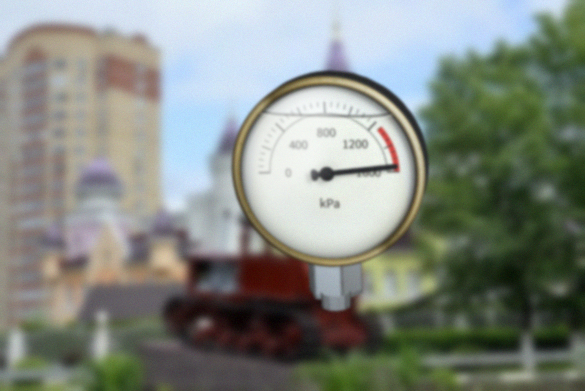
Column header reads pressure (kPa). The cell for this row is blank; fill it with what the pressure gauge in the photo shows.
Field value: 1550 kPa
